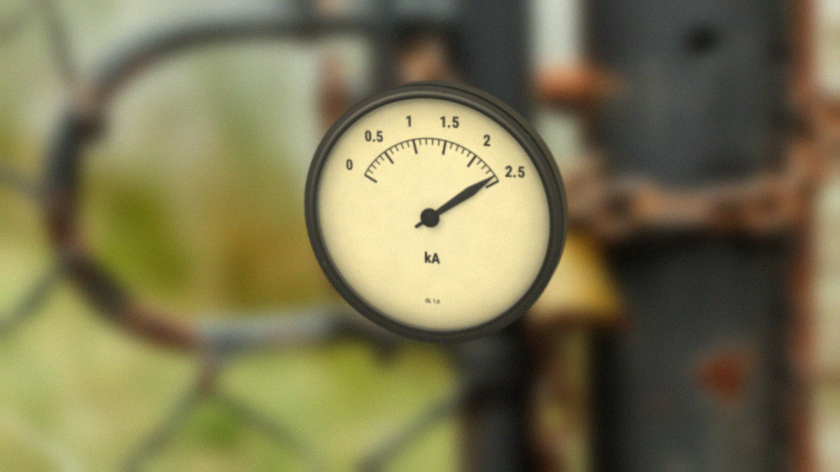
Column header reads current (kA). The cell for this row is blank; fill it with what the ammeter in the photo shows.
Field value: 2.4 kA
